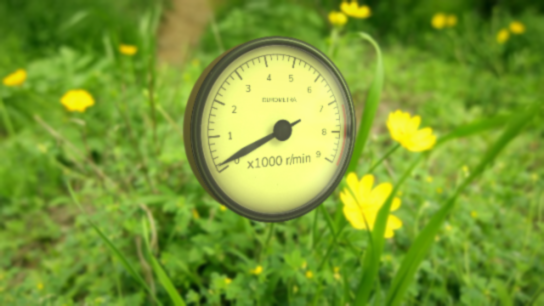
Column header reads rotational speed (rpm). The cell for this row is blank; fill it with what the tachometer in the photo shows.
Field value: 200 rpm
